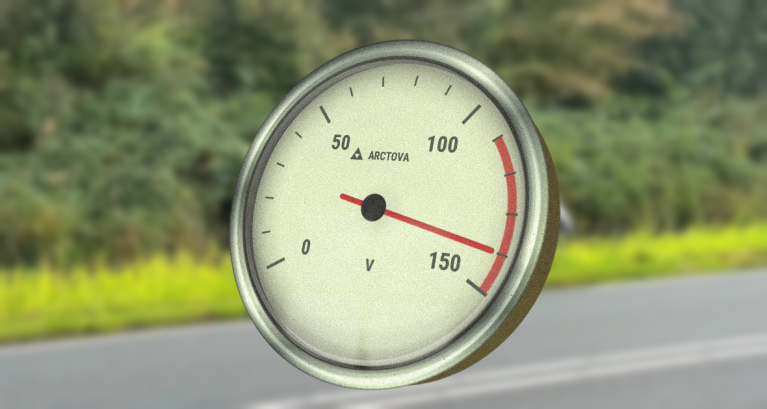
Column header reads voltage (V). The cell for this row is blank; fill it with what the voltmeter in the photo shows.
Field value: 140 V
